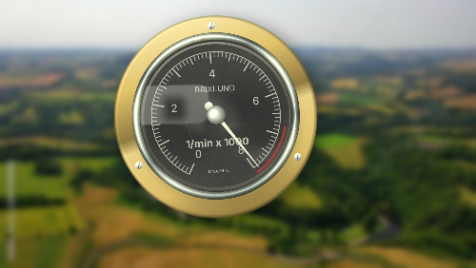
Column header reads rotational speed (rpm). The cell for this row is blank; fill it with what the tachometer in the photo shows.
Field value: 7900 rpm
